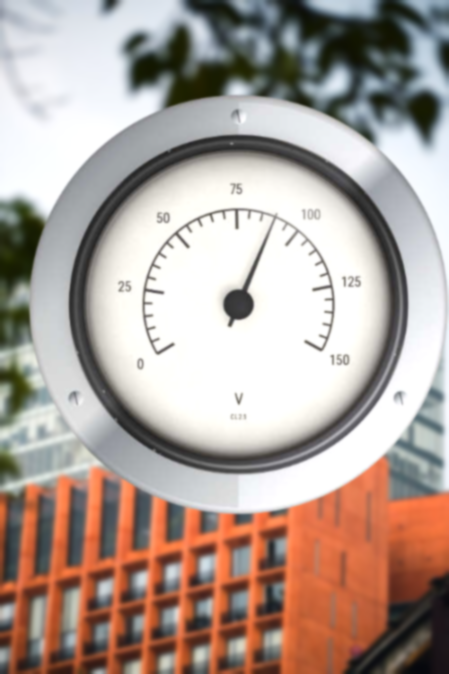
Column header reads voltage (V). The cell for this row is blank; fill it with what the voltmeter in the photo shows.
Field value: 90 V
